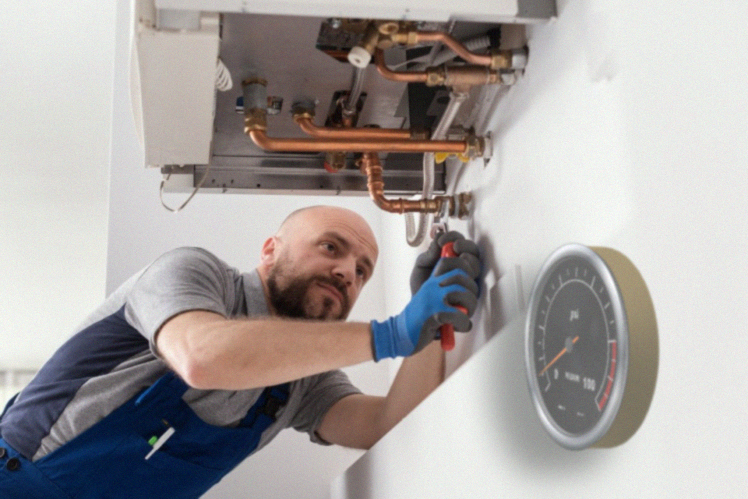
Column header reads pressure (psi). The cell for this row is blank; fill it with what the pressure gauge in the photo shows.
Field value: 5 psi
